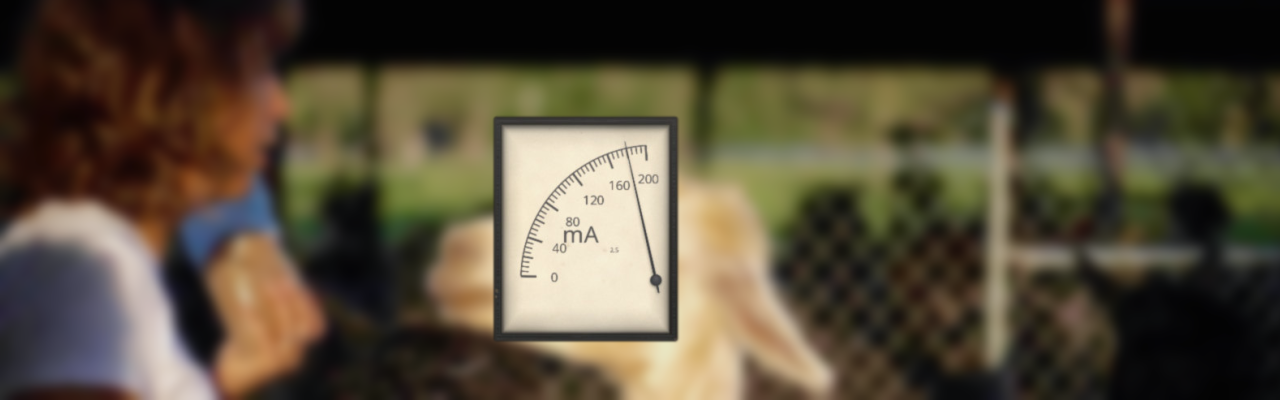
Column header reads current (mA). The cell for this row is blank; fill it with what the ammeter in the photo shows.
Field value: 180 mA
